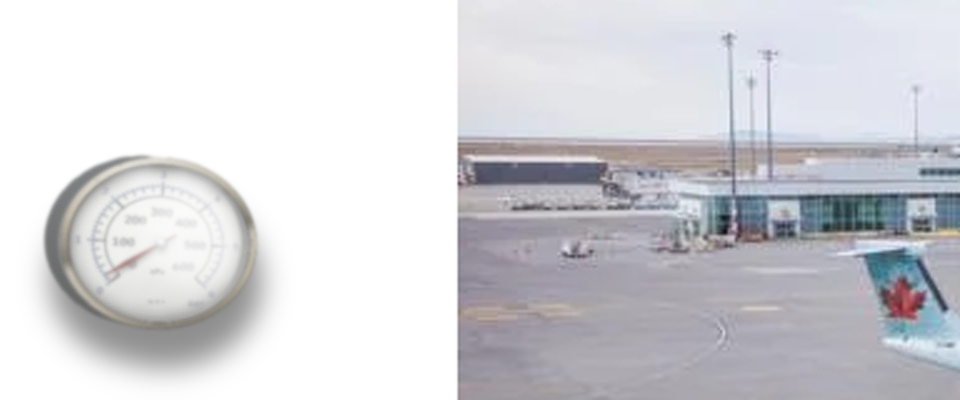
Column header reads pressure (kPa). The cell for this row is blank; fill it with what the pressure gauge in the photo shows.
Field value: 20 kPa
